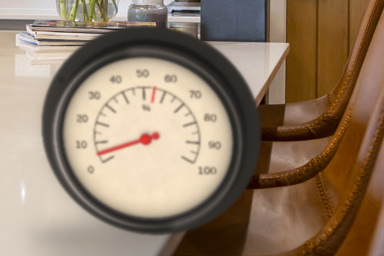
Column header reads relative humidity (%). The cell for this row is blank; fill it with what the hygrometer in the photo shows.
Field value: 5 %
